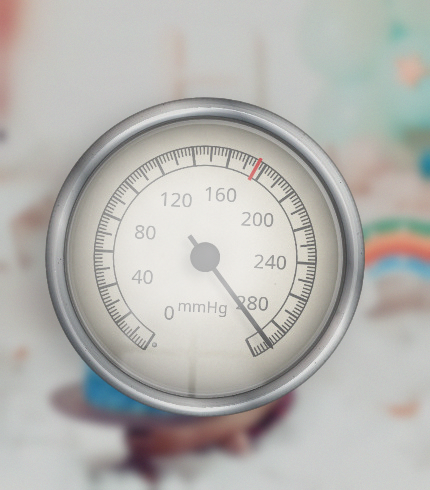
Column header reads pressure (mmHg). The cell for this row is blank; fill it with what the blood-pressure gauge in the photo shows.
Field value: 290 mmHg
